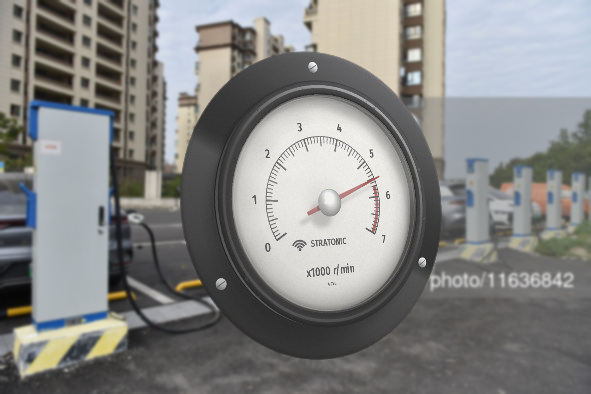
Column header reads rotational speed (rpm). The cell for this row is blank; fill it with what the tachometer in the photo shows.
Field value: 5500 rpm
